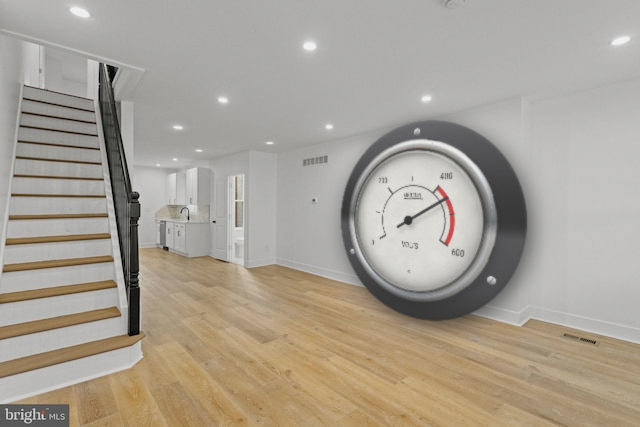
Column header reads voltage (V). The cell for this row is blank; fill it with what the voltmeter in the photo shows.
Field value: 450 V
